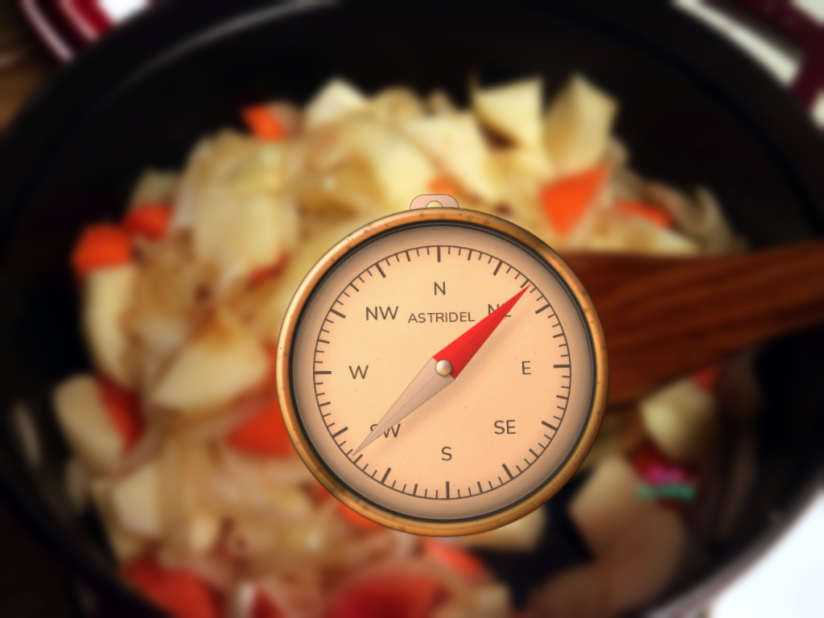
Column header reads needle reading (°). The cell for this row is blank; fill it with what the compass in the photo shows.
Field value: 47.5 °
